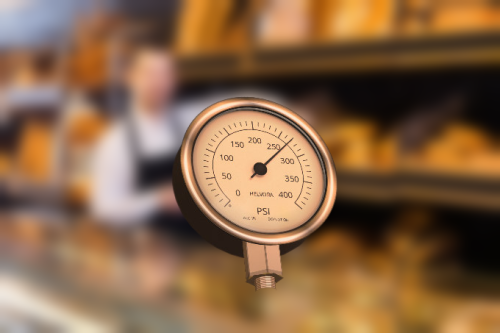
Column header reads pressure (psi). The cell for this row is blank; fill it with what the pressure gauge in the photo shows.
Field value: 270 psi
